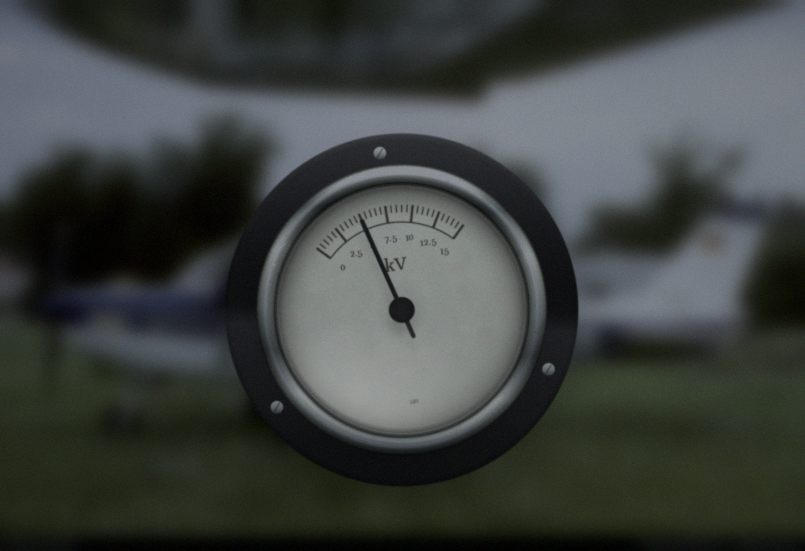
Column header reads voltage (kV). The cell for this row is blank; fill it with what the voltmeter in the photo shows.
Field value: 5 kV
